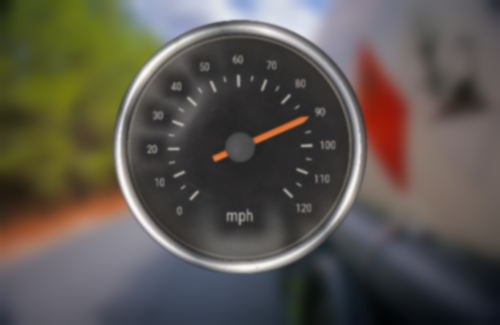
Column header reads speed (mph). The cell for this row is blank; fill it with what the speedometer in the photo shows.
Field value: 90 mph
